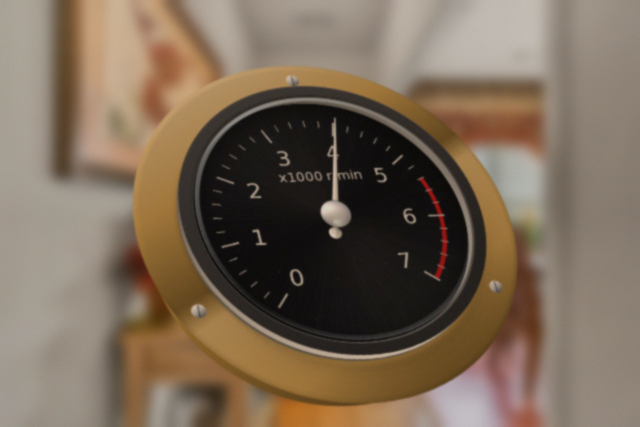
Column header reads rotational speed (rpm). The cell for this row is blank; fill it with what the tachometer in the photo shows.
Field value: 4000 rpm
